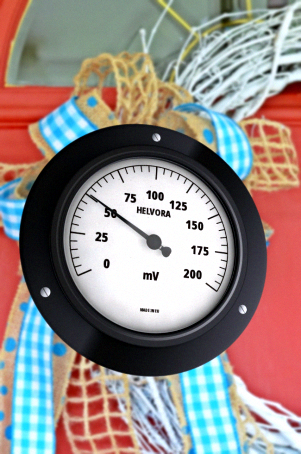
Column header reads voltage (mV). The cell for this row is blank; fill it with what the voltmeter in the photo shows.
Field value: 50 mV
